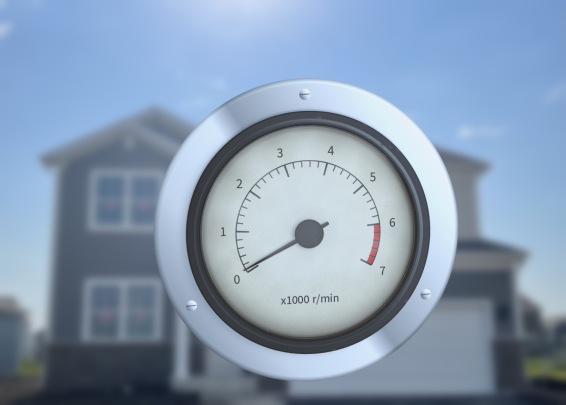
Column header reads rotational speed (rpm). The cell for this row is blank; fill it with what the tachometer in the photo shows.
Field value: 100 rpm
